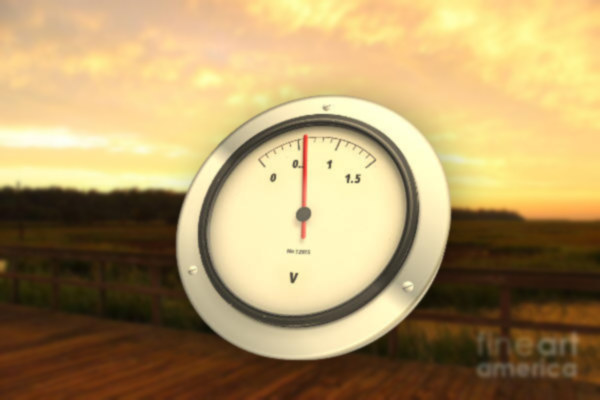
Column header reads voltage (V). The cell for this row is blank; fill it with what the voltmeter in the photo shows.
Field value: 0.6 V
